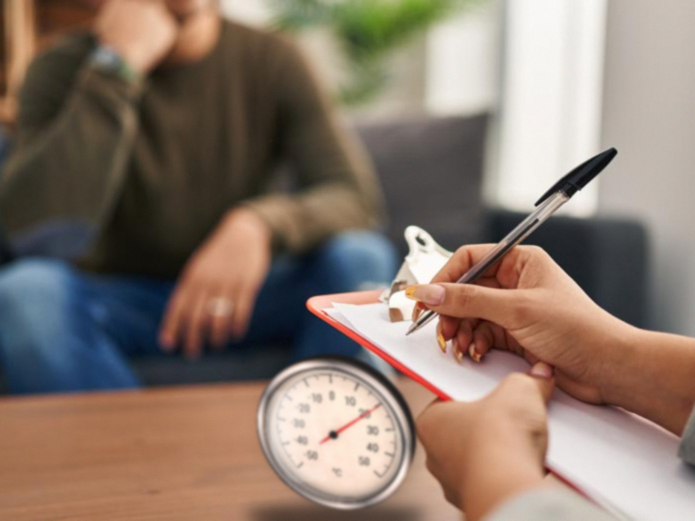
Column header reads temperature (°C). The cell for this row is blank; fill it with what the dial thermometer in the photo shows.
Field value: 20 °C
